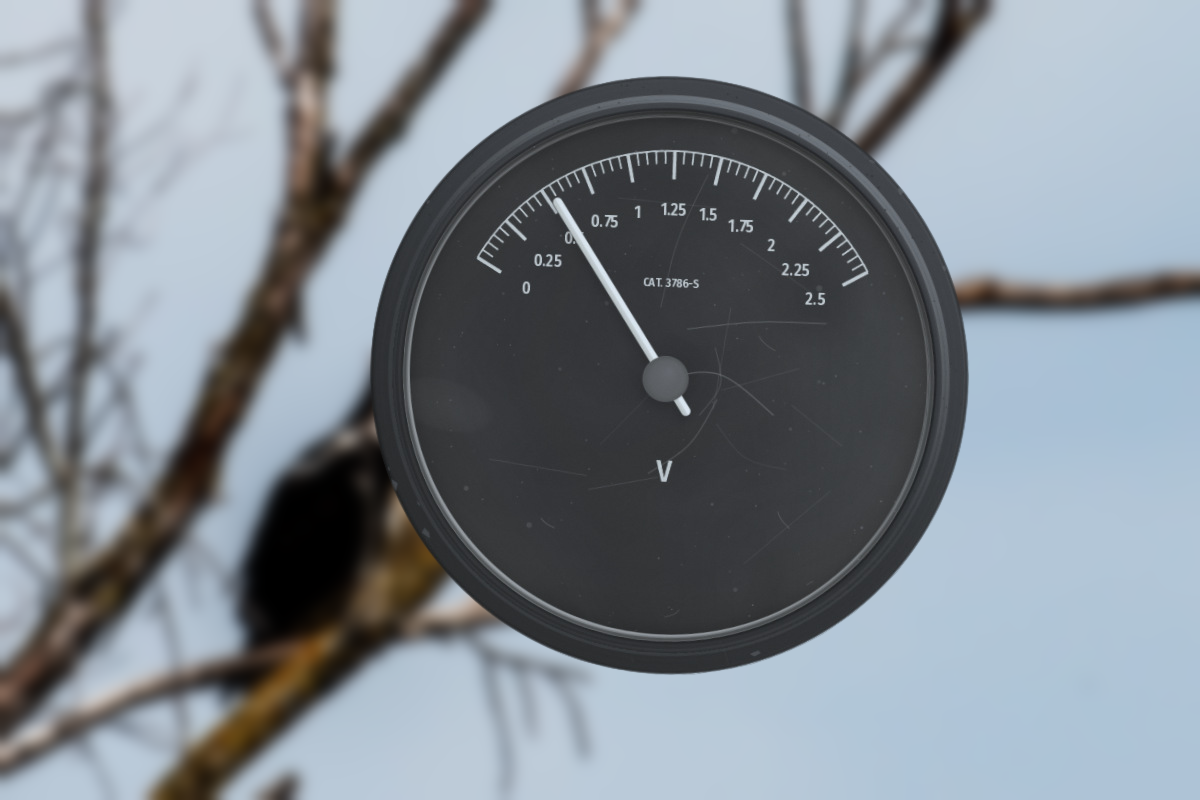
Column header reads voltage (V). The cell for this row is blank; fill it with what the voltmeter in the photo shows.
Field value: 0.55 V
